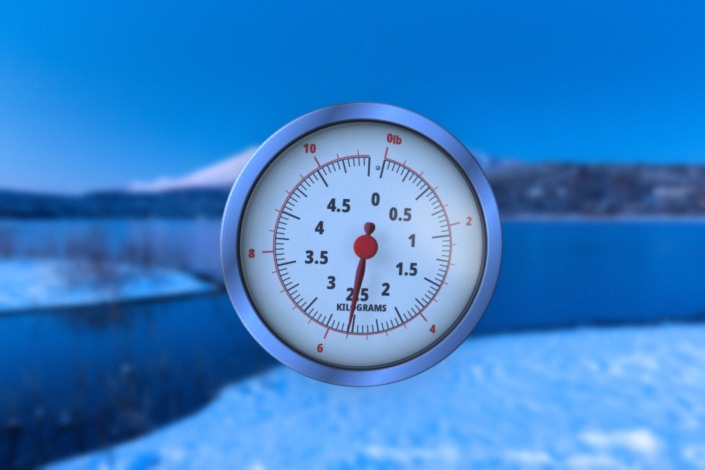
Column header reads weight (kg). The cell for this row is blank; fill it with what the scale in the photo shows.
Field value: 2.55 kg
